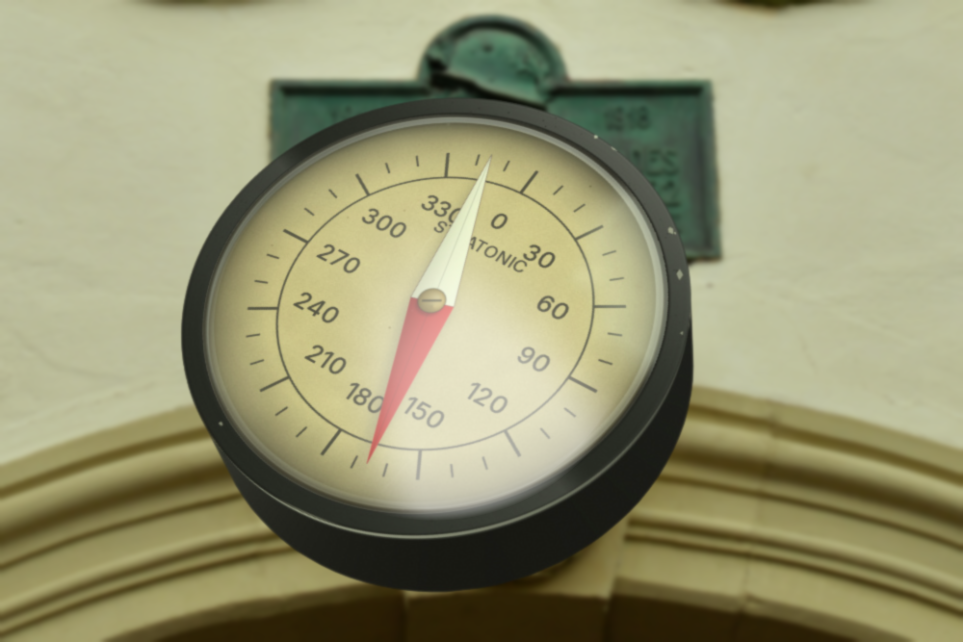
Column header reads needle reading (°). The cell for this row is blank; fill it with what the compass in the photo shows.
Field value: 165 °
